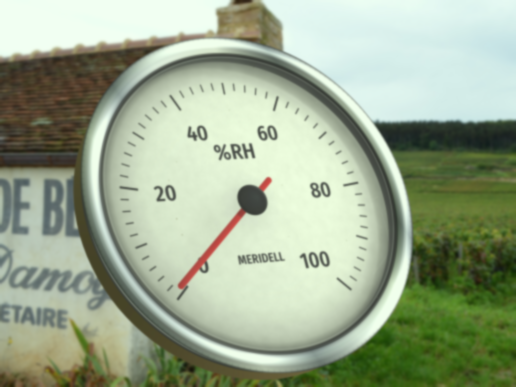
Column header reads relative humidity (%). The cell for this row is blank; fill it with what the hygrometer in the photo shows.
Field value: 1 %
